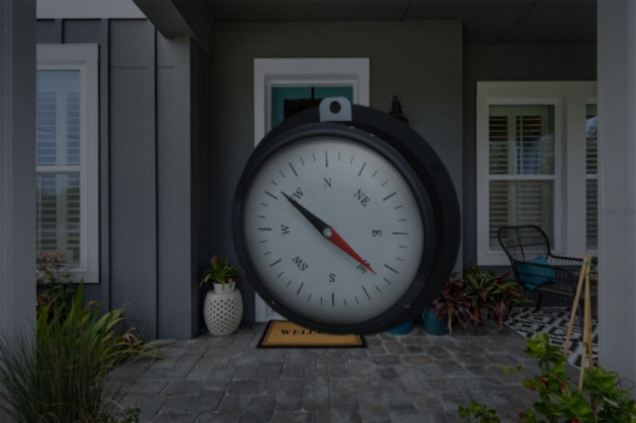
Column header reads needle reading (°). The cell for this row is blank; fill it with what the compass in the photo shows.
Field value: 130 °
